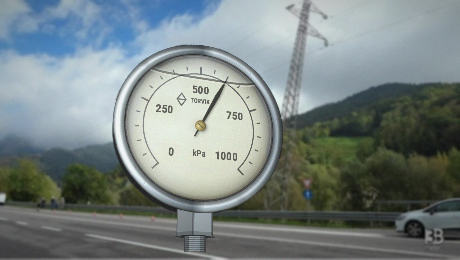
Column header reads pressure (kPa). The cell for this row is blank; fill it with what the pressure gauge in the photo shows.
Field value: 600 kPa
